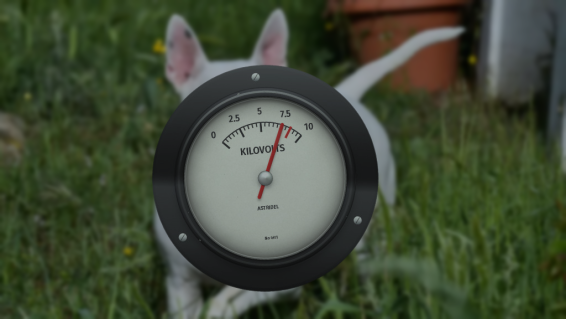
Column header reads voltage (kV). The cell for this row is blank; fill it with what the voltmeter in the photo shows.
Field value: 7.5 kV
